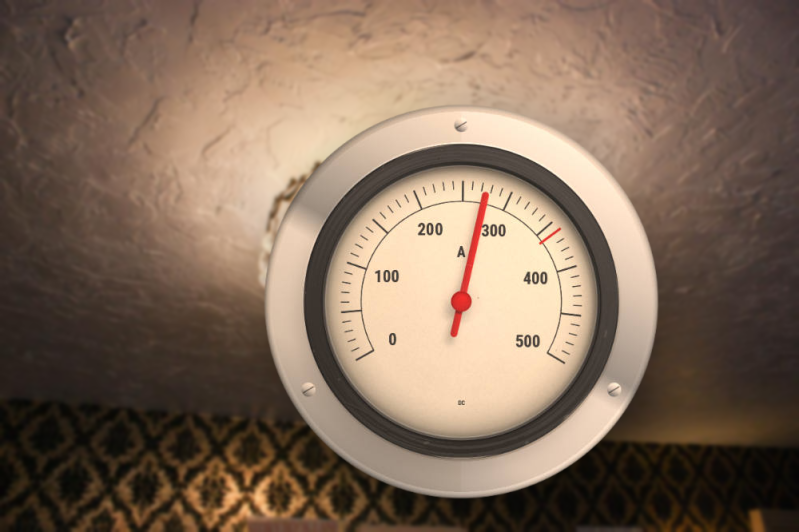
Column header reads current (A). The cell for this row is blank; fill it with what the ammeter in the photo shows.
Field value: 275 A
